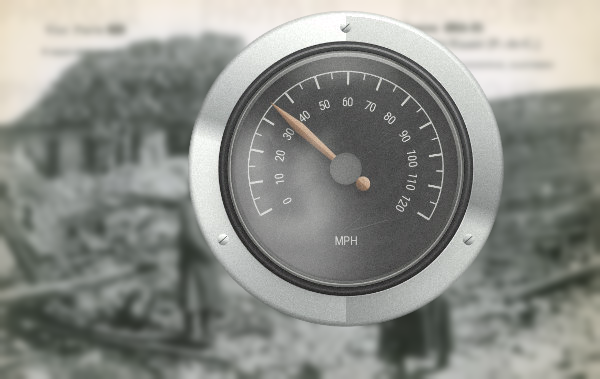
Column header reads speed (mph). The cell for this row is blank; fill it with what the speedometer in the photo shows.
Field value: 35 mph
